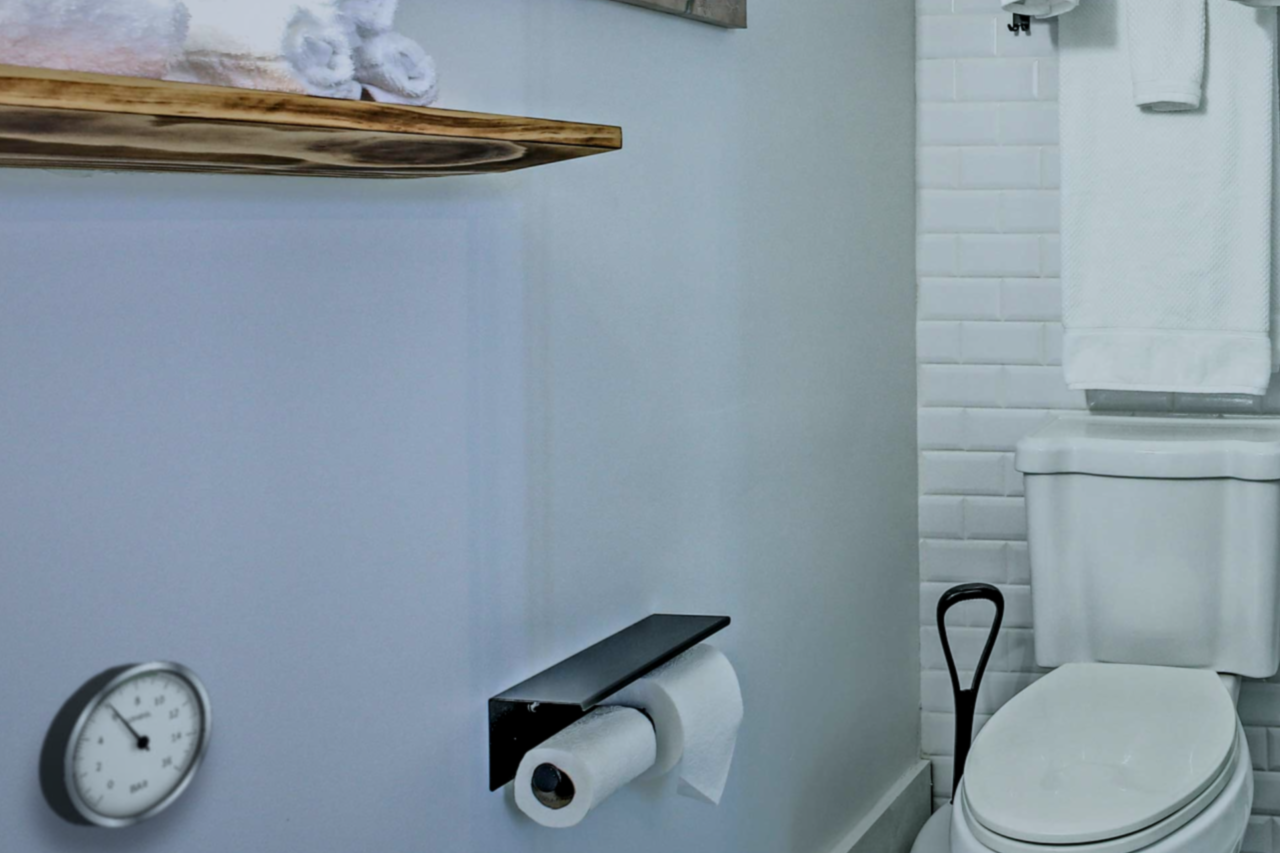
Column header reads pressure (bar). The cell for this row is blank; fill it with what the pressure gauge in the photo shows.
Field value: 6 bar
